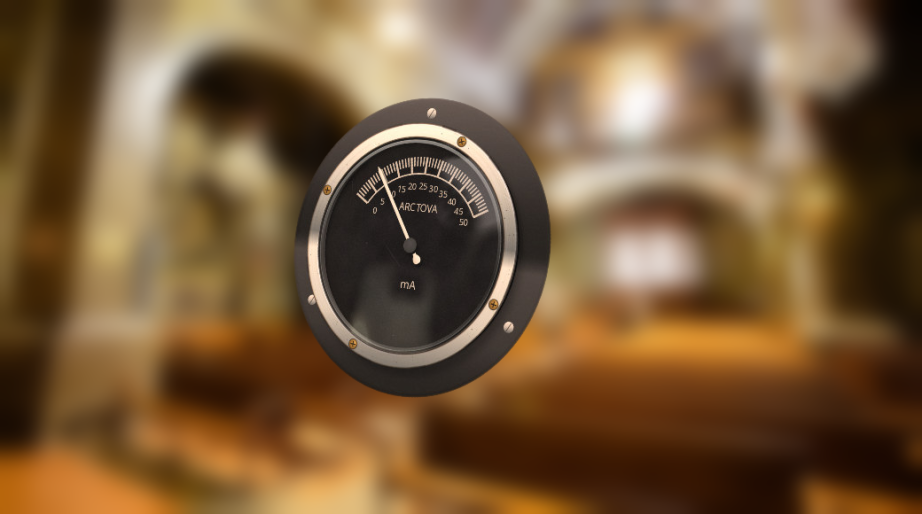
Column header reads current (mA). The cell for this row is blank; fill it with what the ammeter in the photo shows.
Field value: 10 mA
